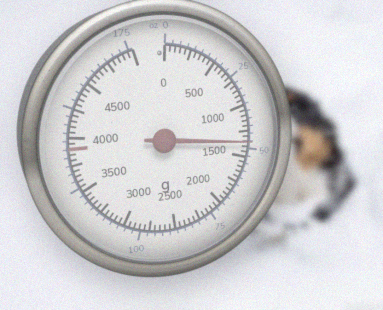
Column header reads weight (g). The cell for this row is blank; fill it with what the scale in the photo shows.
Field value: 1350 g
